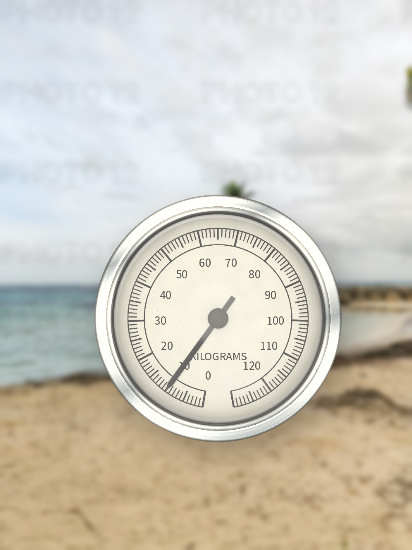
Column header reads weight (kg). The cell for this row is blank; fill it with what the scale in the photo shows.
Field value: 10 kg
